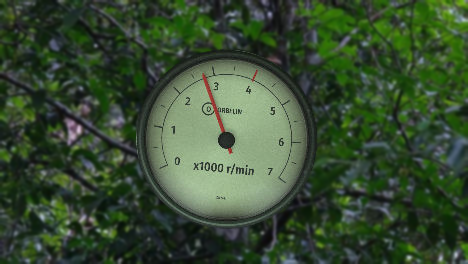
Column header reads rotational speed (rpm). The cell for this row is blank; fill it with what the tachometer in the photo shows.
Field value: 2750 rpm
